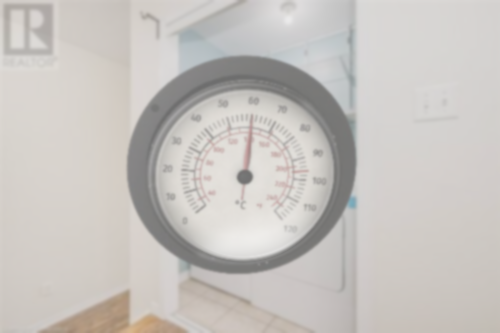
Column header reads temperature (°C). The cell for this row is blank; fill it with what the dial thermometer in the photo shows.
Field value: 60 °C
